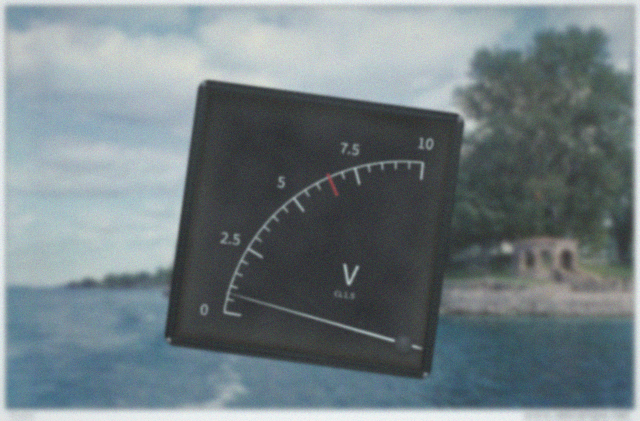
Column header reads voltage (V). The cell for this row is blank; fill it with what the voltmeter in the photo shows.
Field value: 0.75 V
